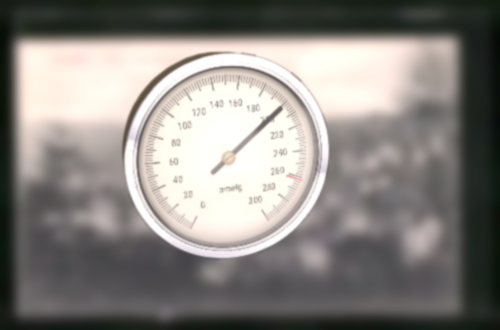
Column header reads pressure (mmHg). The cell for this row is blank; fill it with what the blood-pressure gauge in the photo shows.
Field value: 200 mmHg
